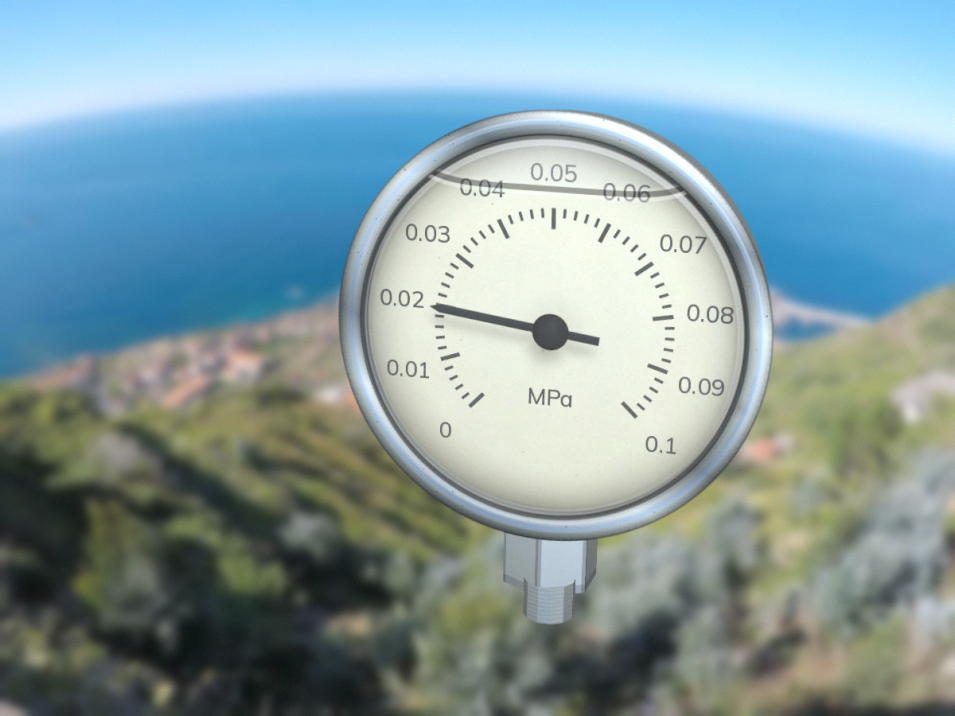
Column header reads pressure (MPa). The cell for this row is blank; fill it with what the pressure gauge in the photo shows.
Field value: 0.02 MPa
